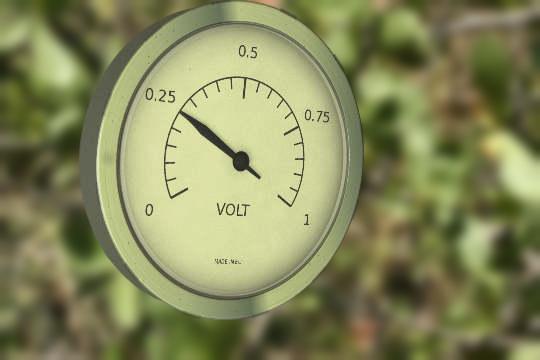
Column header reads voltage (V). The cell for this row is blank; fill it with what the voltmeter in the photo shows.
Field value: 0.25 V
